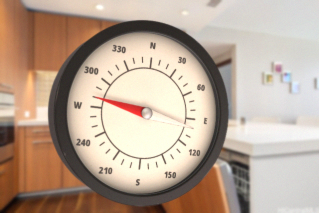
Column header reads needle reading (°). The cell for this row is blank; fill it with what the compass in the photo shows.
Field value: 280 °
